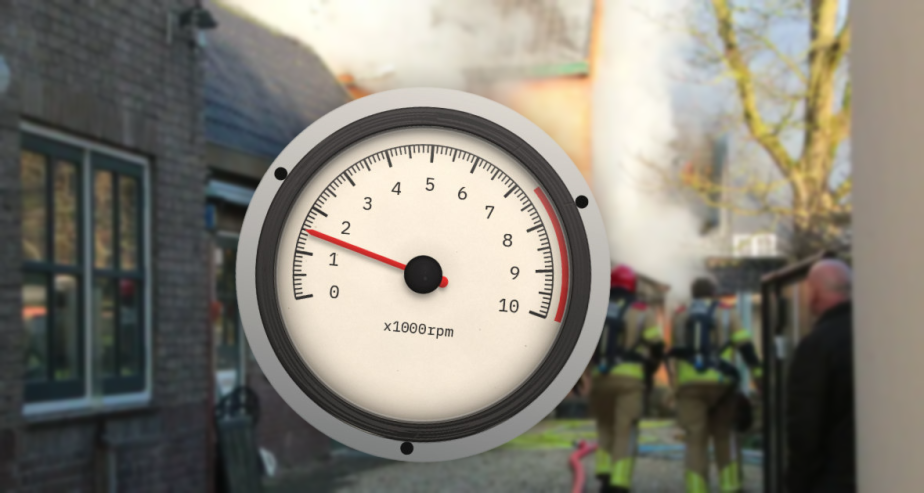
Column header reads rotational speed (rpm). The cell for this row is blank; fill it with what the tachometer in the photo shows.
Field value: 1500 rpm
